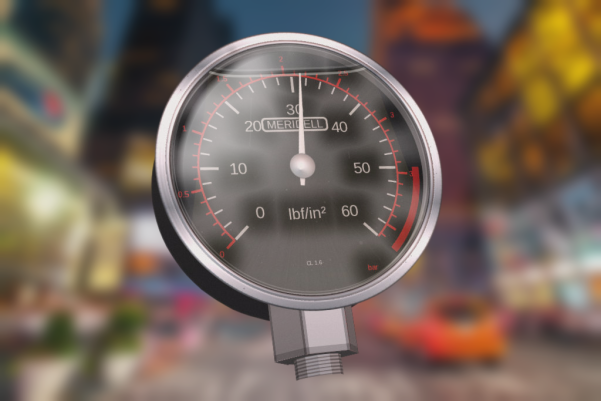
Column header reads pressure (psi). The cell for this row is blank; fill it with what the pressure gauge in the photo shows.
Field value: 31 psi
